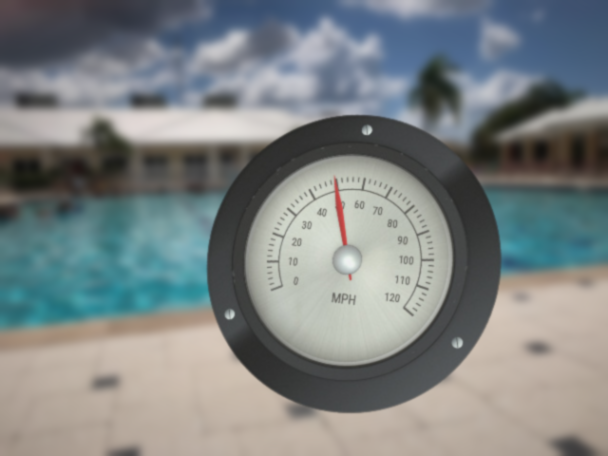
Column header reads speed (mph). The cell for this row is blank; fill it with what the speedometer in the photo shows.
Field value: 50 mph
